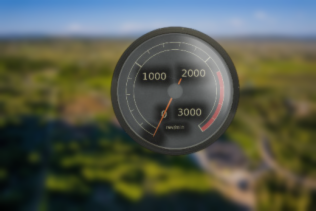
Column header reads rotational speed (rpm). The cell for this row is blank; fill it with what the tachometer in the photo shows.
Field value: 0 rpm
